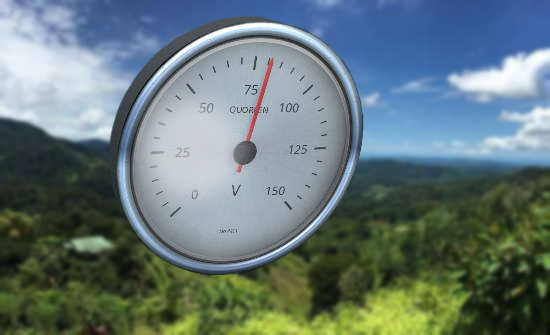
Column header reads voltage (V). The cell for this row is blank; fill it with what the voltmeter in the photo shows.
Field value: 80 V
